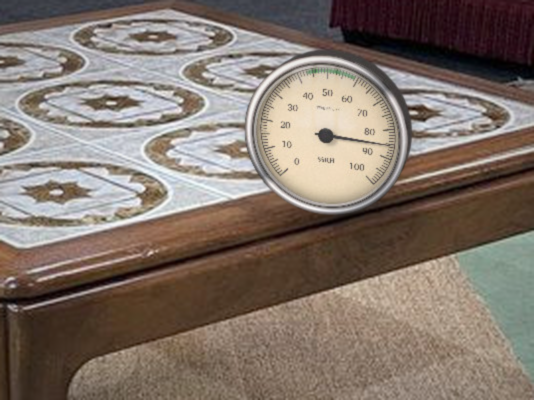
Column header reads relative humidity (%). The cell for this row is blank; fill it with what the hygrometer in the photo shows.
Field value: 85 %
